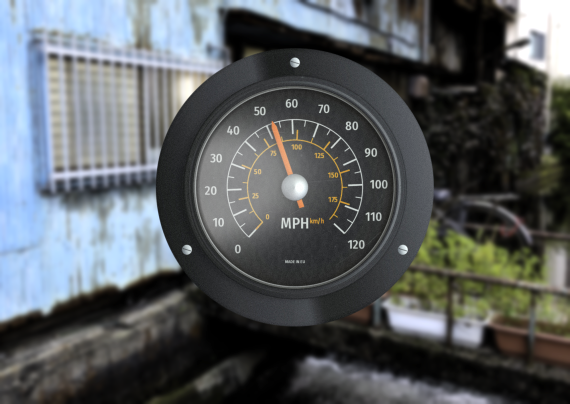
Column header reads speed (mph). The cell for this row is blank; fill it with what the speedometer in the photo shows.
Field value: 52.5 mph
